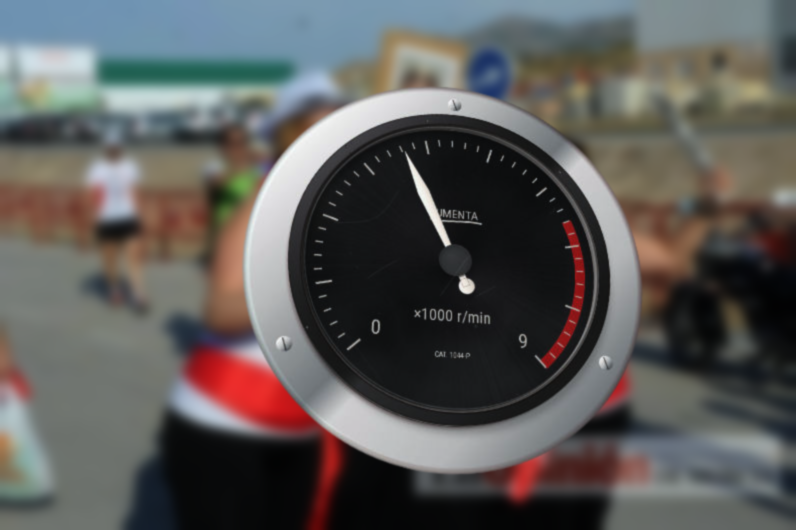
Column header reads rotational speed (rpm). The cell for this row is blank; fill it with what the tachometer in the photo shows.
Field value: 3600 rpm
